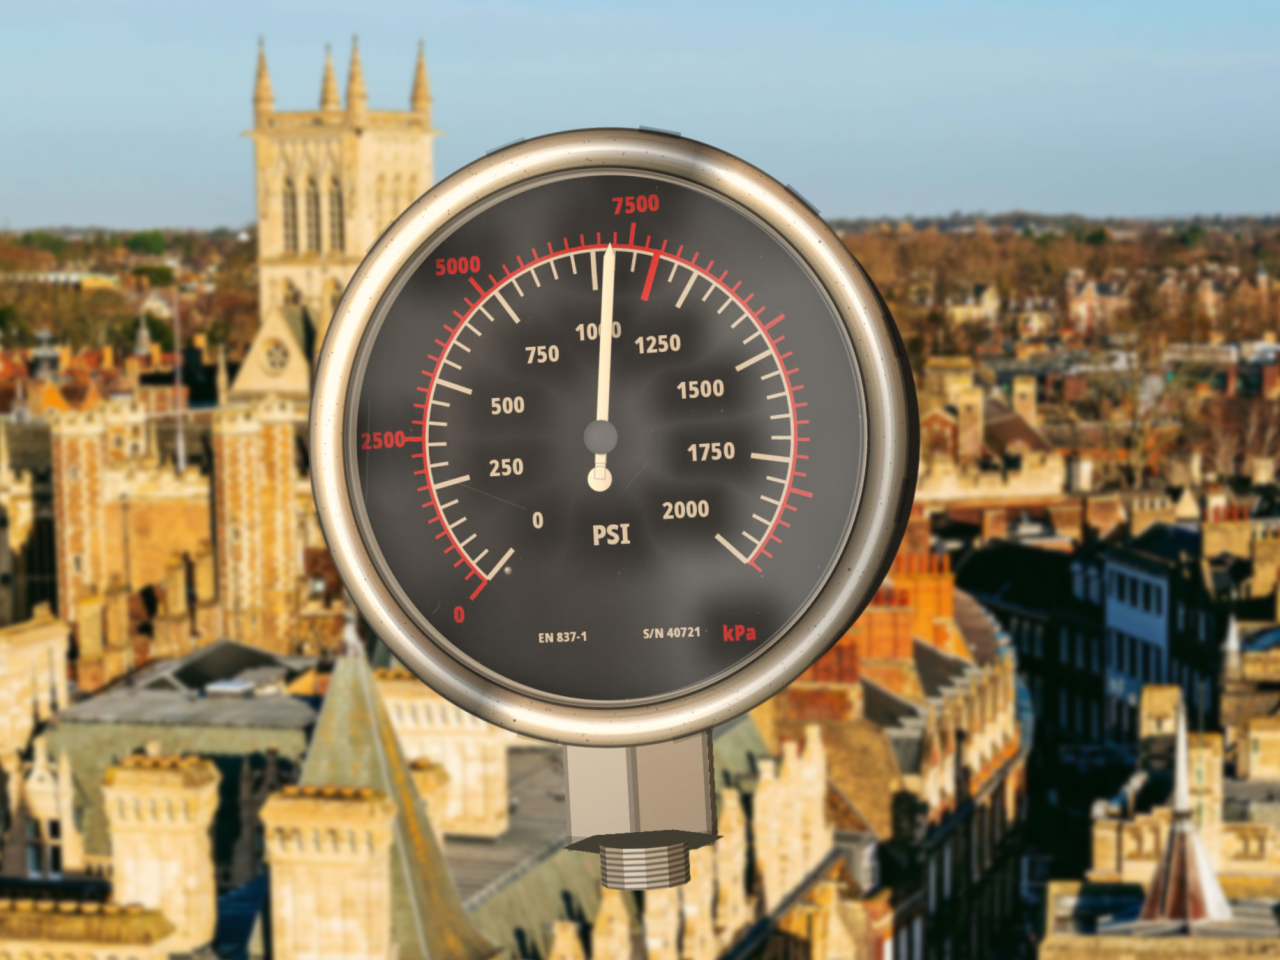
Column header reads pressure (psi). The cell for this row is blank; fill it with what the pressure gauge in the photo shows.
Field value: 1050 psi
